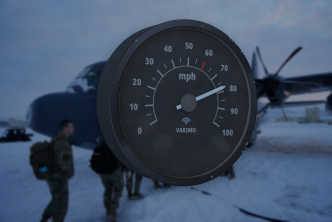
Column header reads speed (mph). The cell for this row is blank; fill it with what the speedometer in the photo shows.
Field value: 77.5 mph
